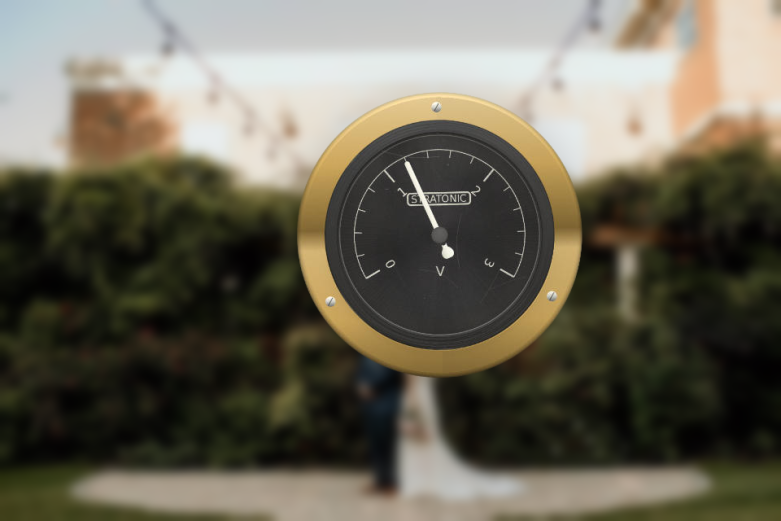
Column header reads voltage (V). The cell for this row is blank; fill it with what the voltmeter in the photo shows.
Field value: 1.2 V
